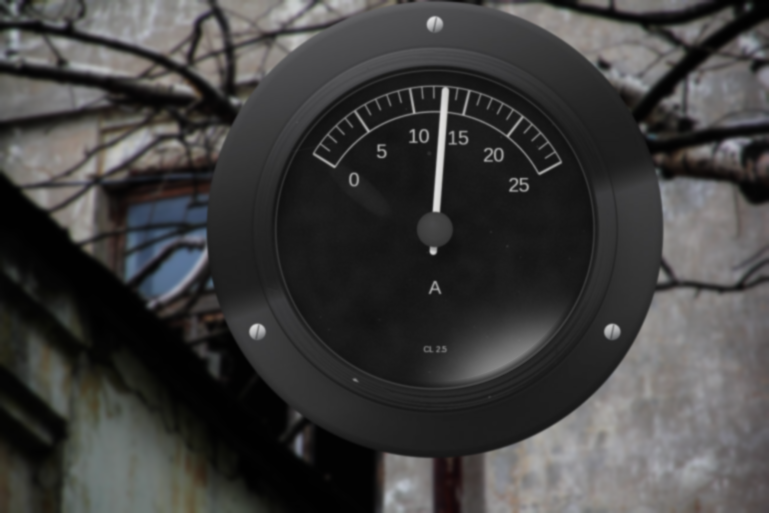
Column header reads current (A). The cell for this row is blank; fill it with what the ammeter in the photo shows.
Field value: 13 A
